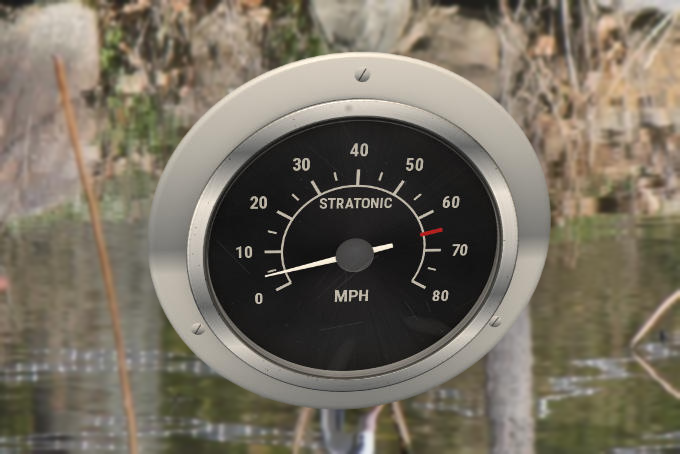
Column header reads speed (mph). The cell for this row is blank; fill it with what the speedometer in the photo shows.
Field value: 5 mph
